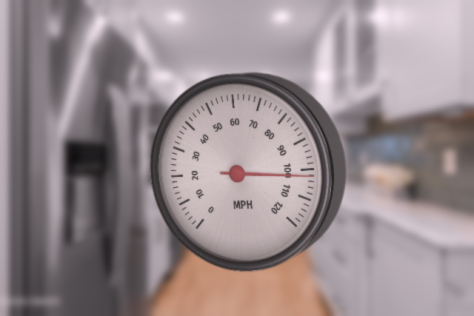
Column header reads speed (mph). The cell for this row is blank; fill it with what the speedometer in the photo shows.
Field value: 102 mph
